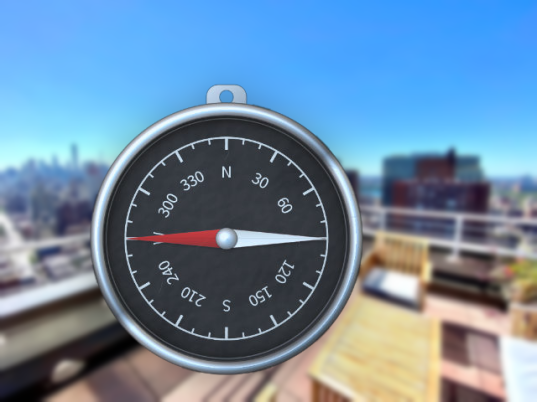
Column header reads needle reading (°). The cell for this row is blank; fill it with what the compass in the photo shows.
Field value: 270 °
